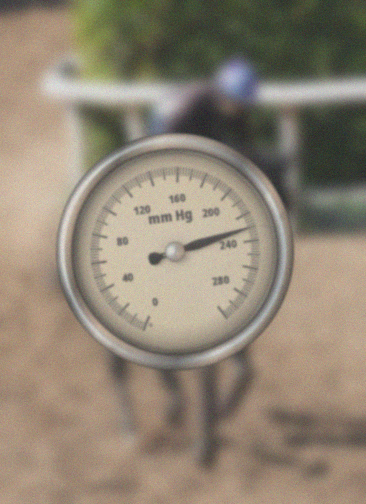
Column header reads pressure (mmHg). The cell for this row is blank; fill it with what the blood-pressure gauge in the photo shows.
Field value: 230 mmHg
